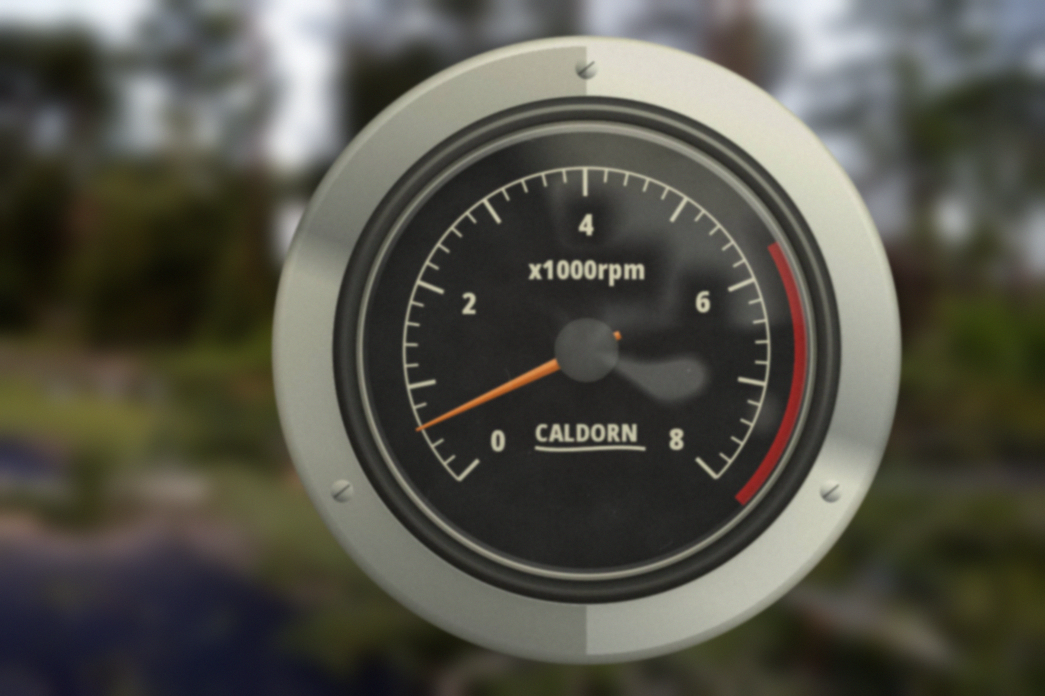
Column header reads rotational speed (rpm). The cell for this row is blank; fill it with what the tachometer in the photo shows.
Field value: 600 rpm
